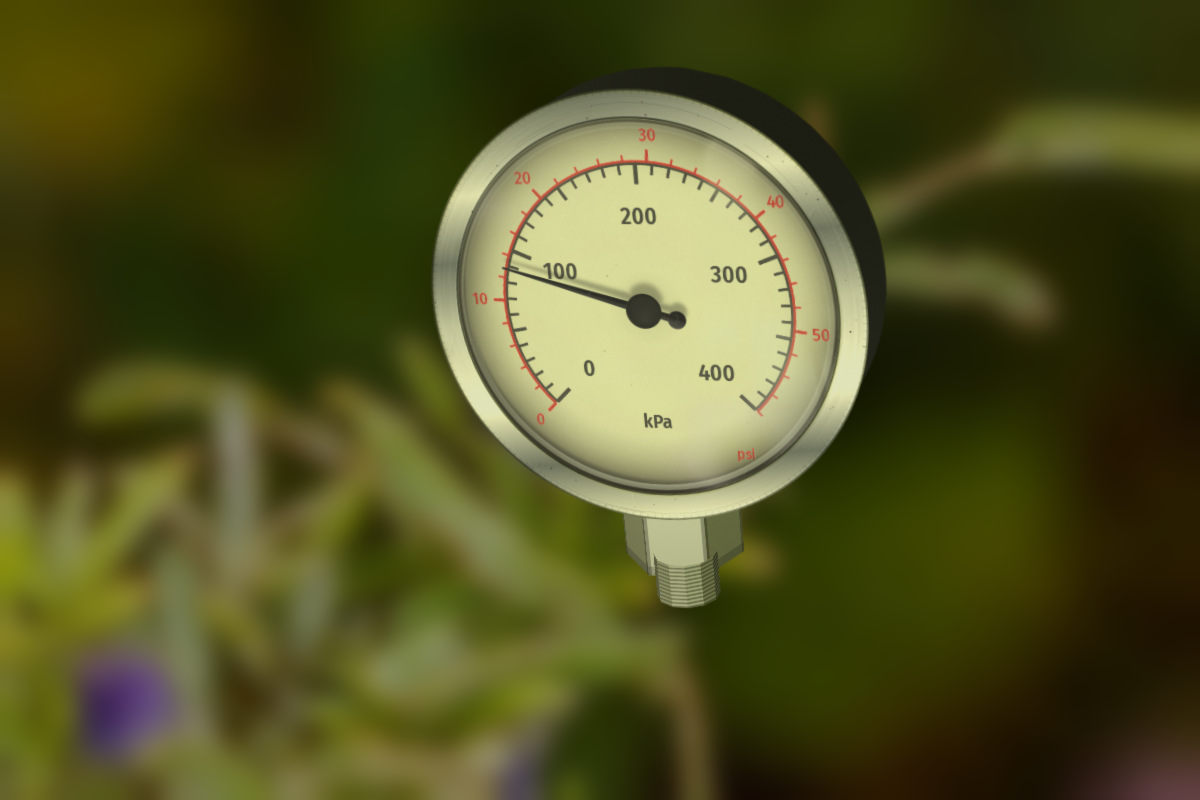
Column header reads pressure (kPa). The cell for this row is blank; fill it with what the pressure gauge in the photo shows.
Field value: 90 kPa
